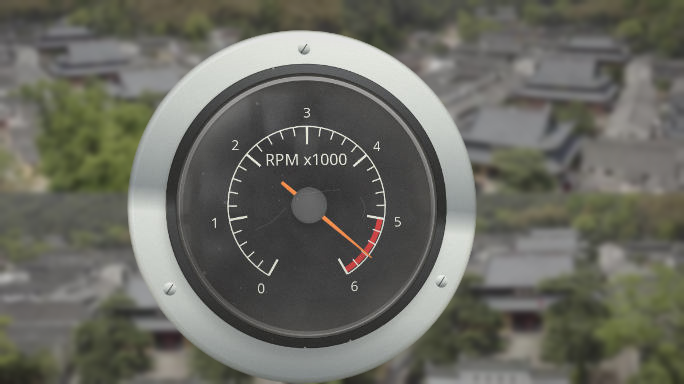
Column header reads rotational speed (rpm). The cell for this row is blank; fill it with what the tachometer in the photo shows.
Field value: 5600 rpm
